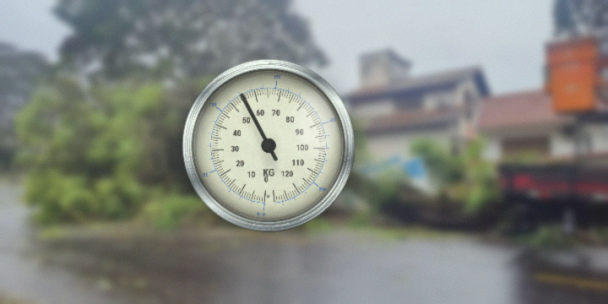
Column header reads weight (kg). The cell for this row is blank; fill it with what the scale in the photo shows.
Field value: 55 kg
